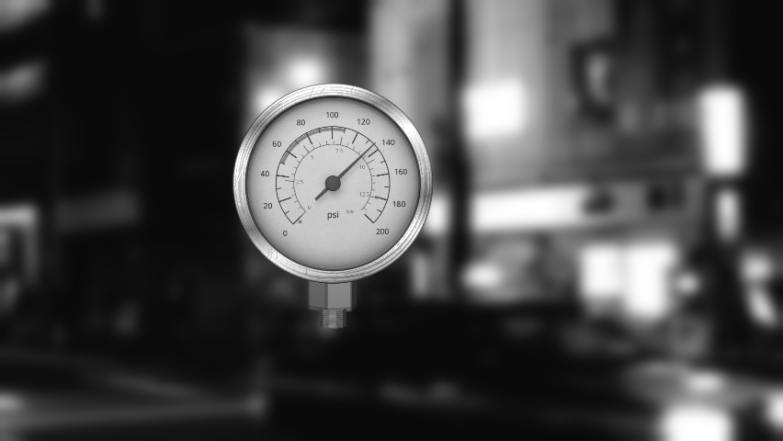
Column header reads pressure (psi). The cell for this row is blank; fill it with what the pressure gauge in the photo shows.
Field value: 135 psi
